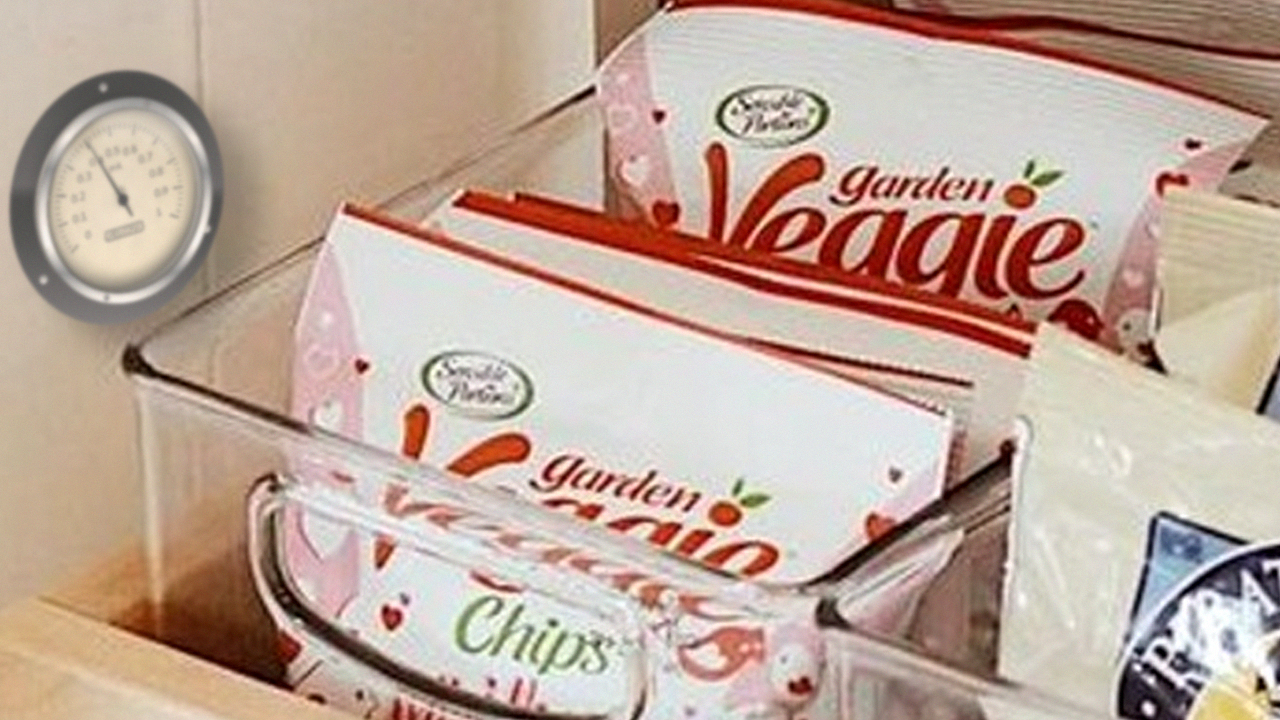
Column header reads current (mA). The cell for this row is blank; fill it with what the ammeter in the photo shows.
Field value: 0.4 mA
